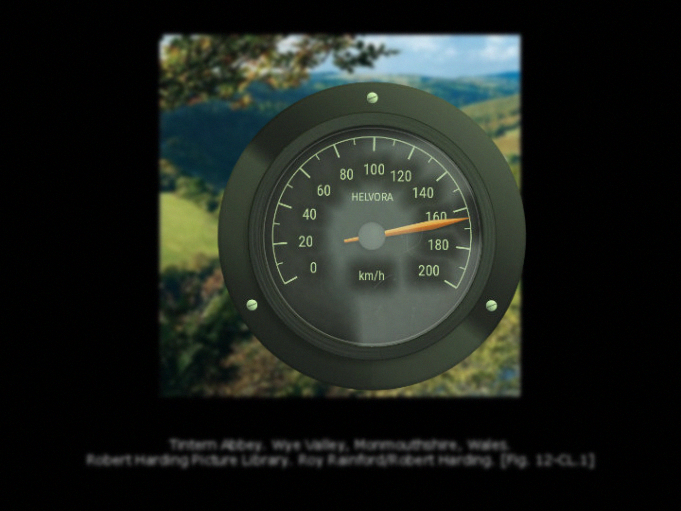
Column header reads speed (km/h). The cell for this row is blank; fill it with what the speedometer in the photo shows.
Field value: 165 km/h
